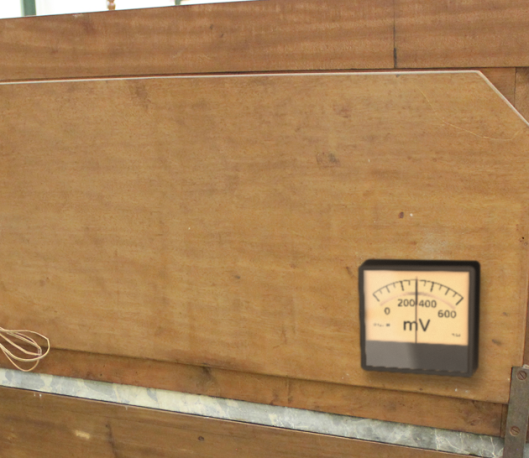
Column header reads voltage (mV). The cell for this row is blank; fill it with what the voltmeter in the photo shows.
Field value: 300 mV
